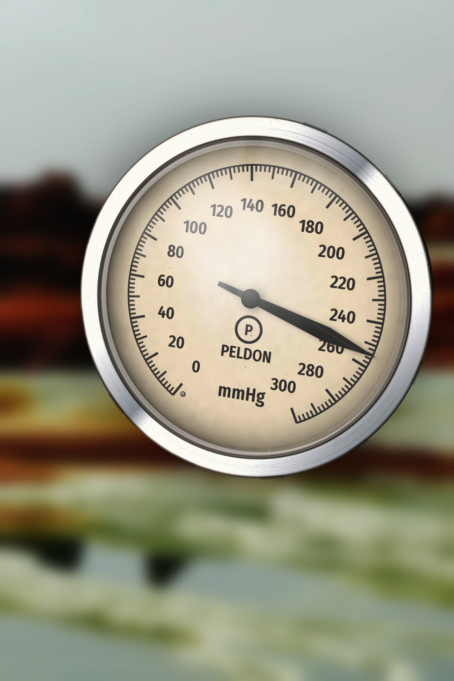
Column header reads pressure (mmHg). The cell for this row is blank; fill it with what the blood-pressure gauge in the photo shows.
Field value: 254 mmHg
